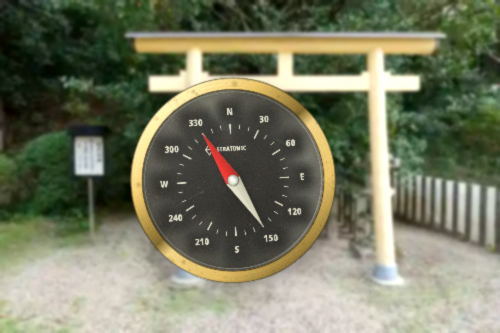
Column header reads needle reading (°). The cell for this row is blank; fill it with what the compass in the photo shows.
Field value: 330 °
